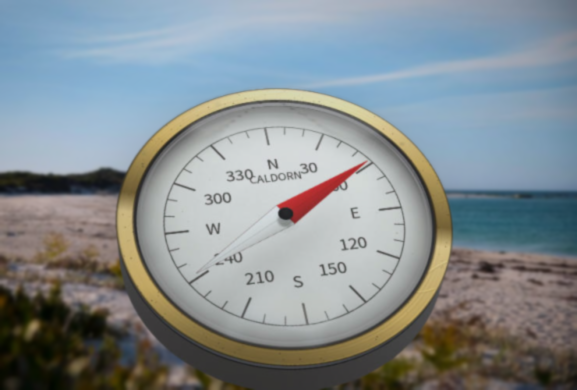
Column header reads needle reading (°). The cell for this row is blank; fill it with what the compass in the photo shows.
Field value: 60 °
